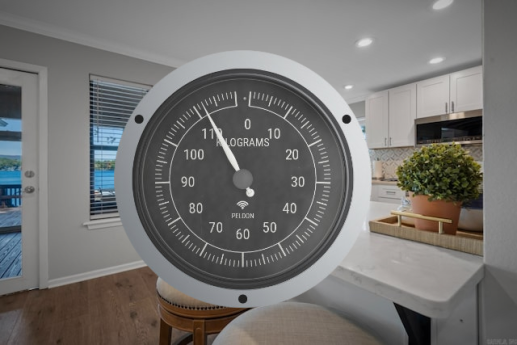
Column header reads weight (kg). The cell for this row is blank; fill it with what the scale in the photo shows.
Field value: 112 kg
